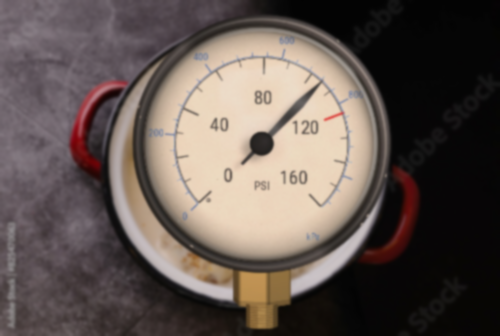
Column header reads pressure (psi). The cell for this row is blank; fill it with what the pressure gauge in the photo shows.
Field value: 105 psi
